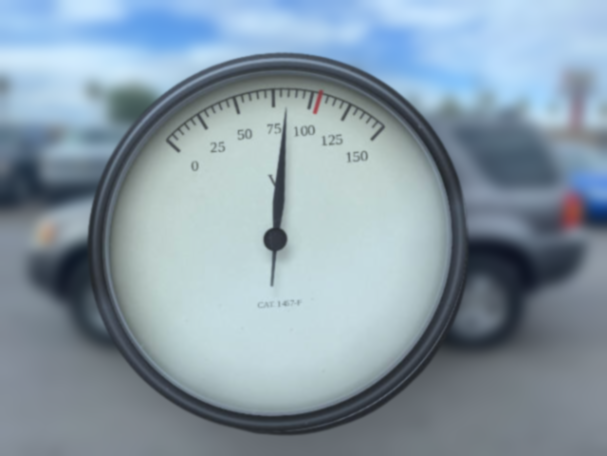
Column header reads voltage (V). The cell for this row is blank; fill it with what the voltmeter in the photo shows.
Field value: 85 V
